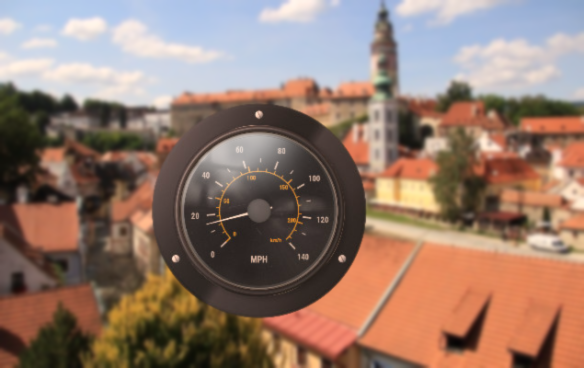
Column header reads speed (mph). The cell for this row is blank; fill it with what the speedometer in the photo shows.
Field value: 15 mph
